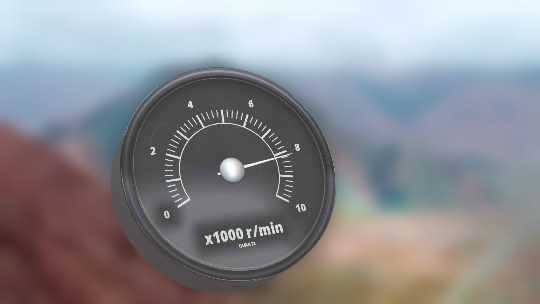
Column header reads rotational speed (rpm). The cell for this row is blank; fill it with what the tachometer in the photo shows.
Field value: 8200 rpm
